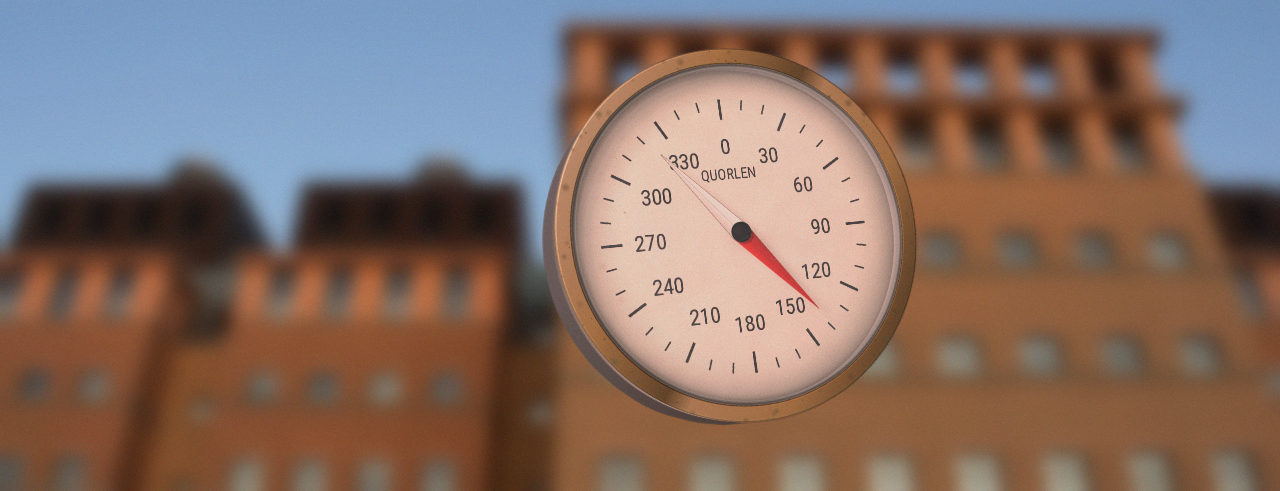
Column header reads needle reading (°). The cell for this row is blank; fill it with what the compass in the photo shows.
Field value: 140 °
